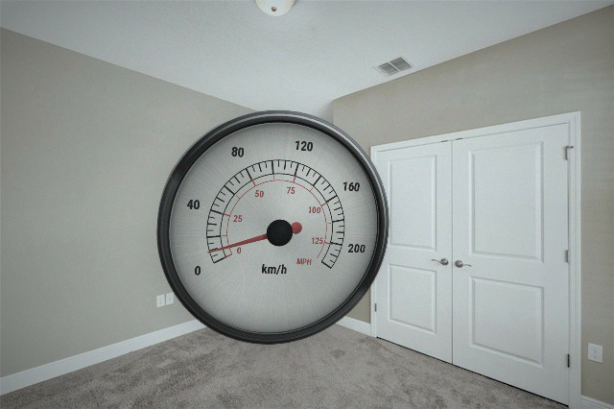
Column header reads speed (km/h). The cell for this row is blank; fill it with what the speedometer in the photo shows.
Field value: 10 km/h
